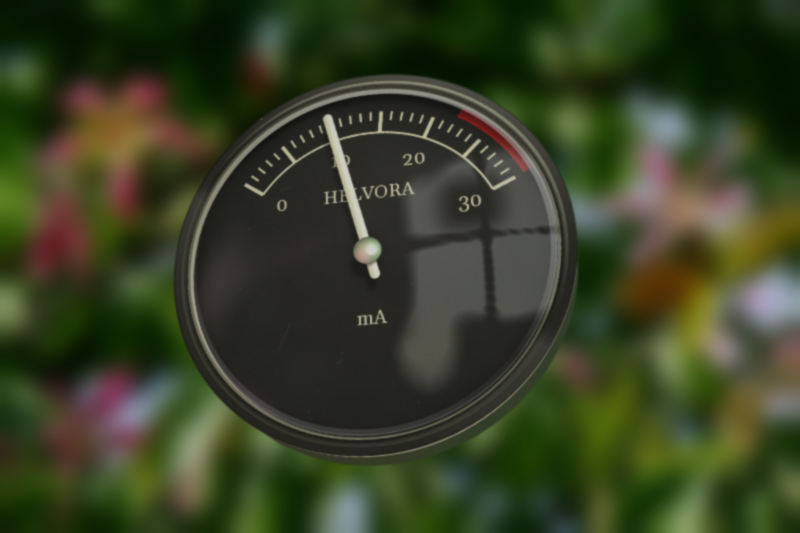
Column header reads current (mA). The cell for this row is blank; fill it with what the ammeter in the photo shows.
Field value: 10 mA
